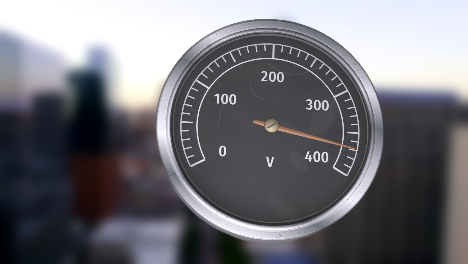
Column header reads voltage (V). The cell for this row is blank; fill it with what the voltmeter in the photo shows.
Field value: 370 V
